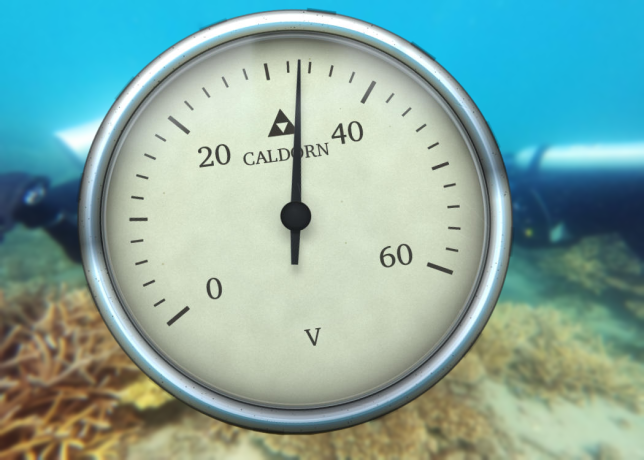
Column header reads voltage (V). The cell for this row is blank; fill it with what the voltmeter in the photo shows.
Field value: 33 V
